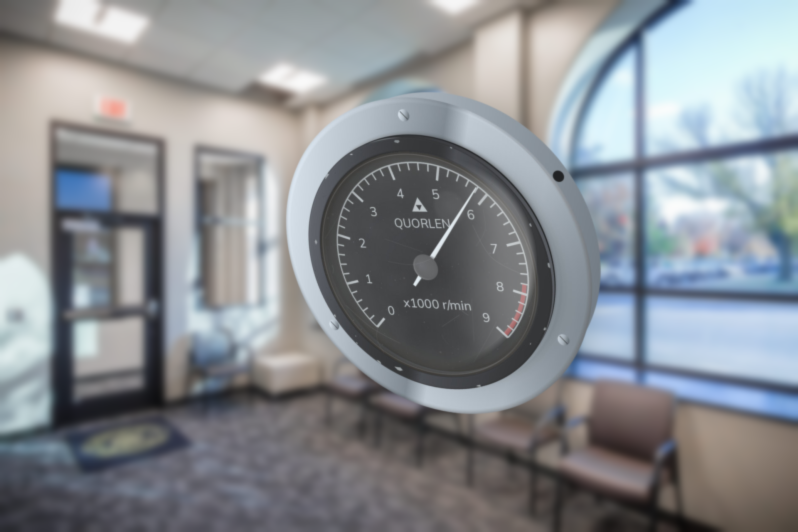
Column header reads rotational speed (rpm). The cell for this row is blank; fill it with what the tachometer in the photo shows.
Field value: 5800 rpm
